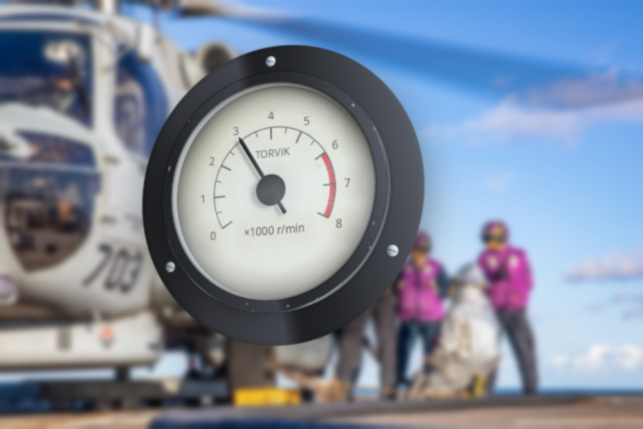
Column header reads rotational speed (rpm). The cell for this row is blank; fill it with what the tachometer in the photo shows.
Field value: 3000 rpm
